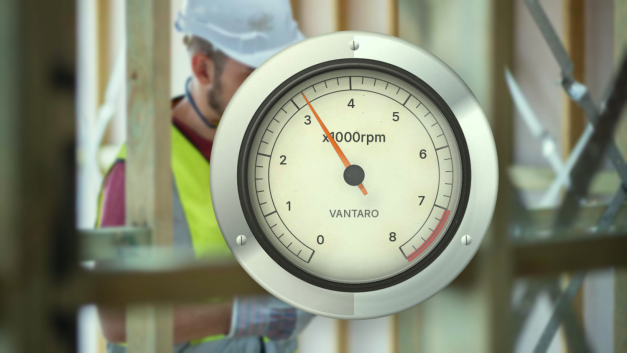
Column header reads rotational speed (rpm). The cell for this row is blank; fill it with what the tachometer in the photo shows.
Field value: 3200 rpm
